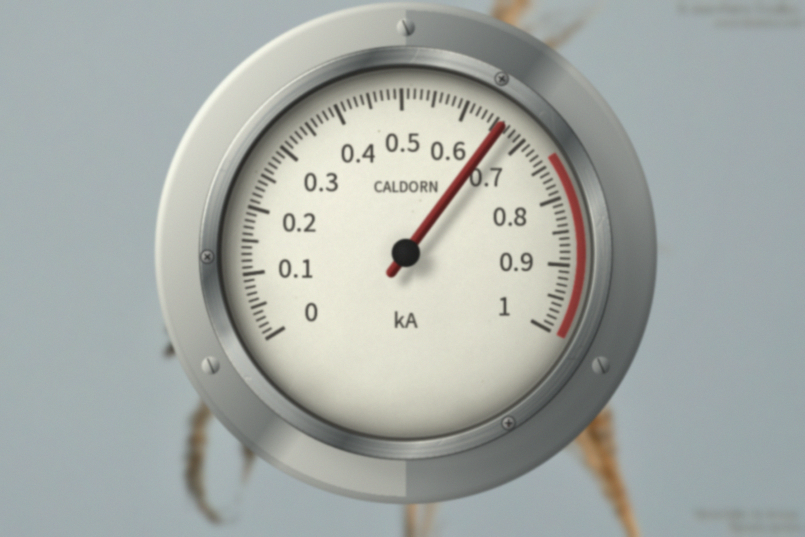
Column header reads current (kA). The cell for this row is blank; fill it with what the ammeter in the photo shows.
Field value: 0.66 kA
